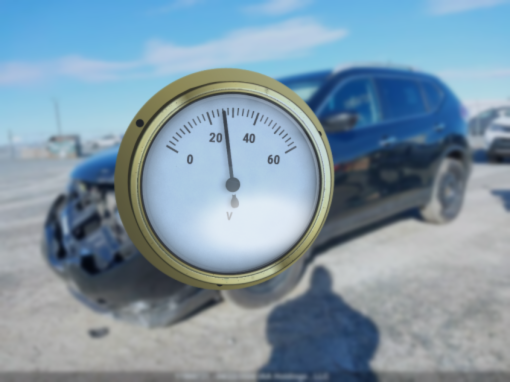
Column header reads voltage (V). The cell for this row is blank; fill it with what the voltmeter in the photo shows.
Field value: 26 V
